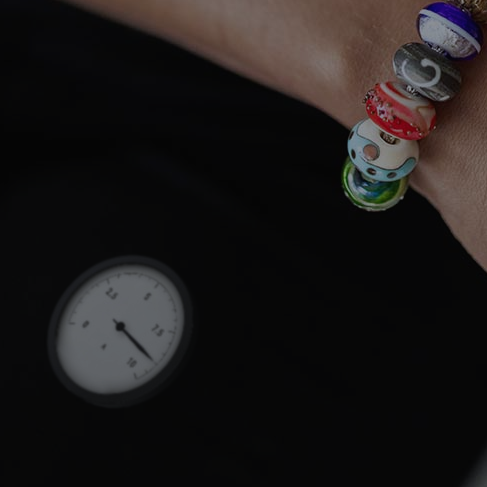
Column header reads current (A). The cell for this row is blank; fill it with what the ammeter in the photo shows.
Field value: 9 A
